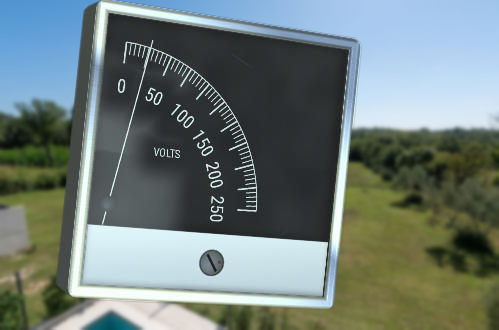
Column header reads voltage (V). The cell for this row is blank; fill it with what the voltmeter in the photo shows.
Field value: 25 V
